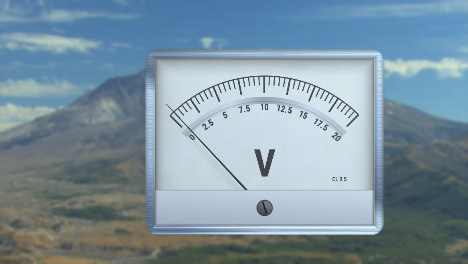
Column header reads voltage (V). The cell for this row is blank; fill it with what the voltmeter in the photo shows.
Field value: 0.5 V
